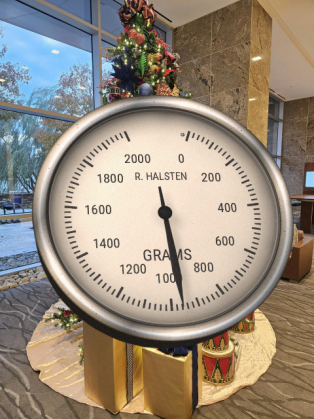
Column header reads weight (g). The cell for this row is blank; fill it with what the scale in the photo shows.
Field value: 960 g
